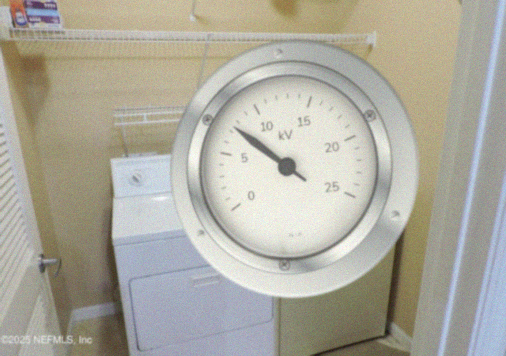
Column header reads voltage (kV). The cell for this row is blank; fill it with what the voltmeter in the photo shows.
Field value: 7.5 kV
